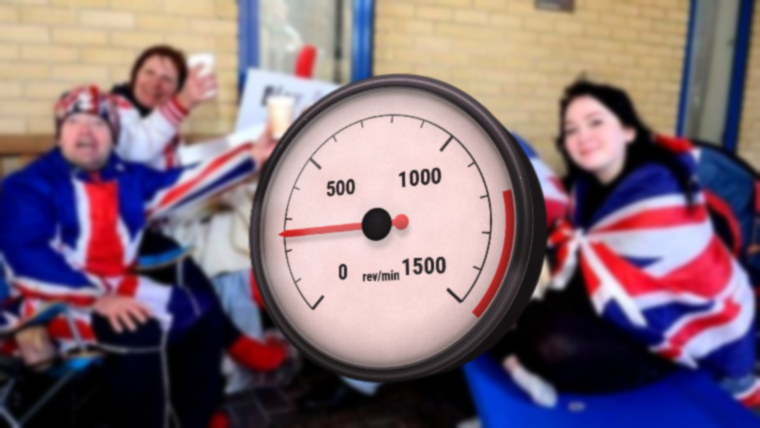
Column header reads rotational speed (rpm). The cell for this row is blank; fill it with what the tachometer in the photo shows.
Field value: 250 rpm
